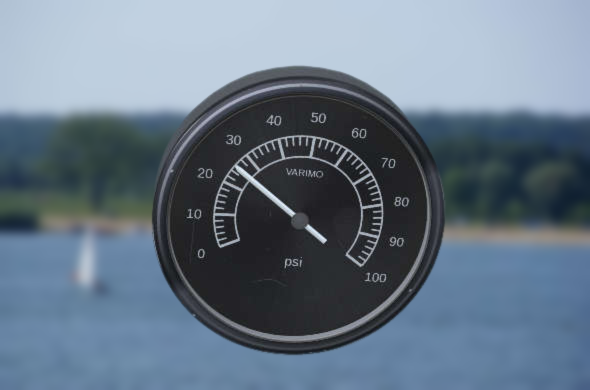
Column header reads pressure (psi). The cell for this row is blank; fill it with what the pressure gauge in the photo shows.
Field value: 26 psi
